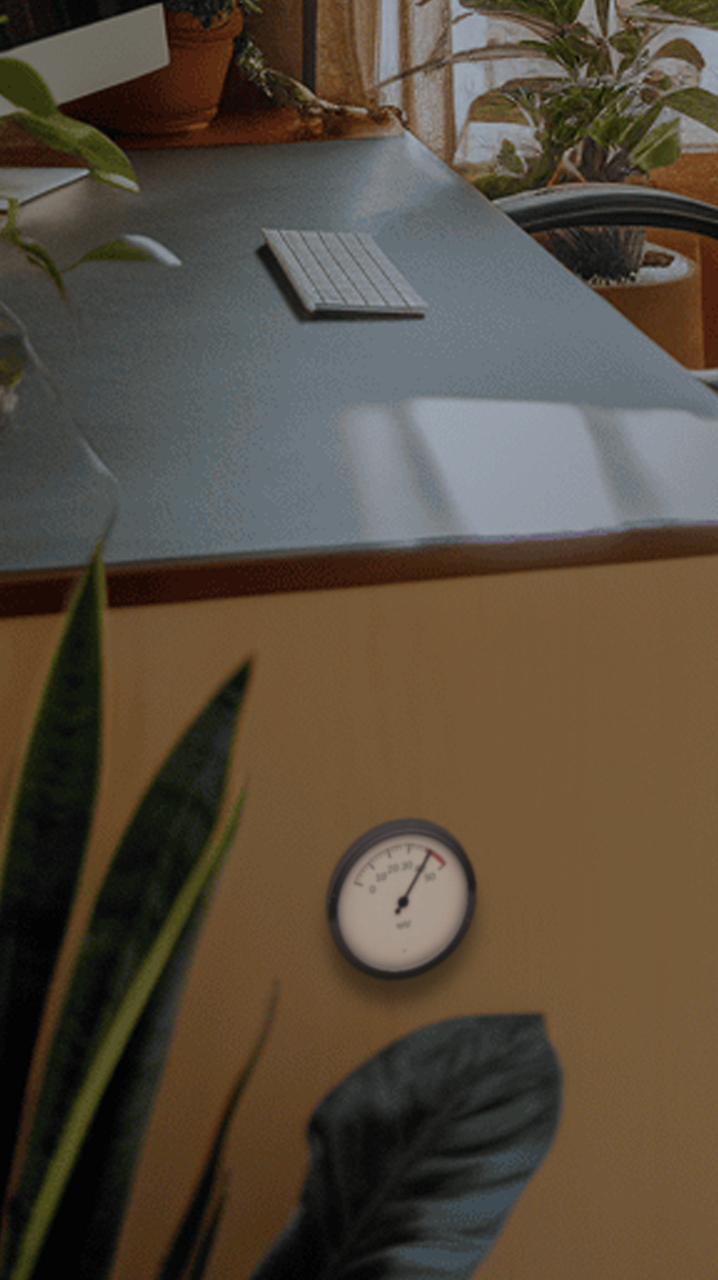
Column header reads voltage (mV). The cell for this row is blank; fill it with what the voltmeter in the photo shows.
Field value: 40 mV
